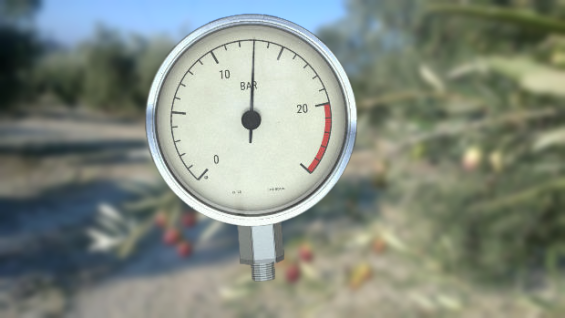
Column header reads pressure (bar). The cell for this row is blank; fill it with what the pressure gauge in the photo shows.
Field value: 13 bar
